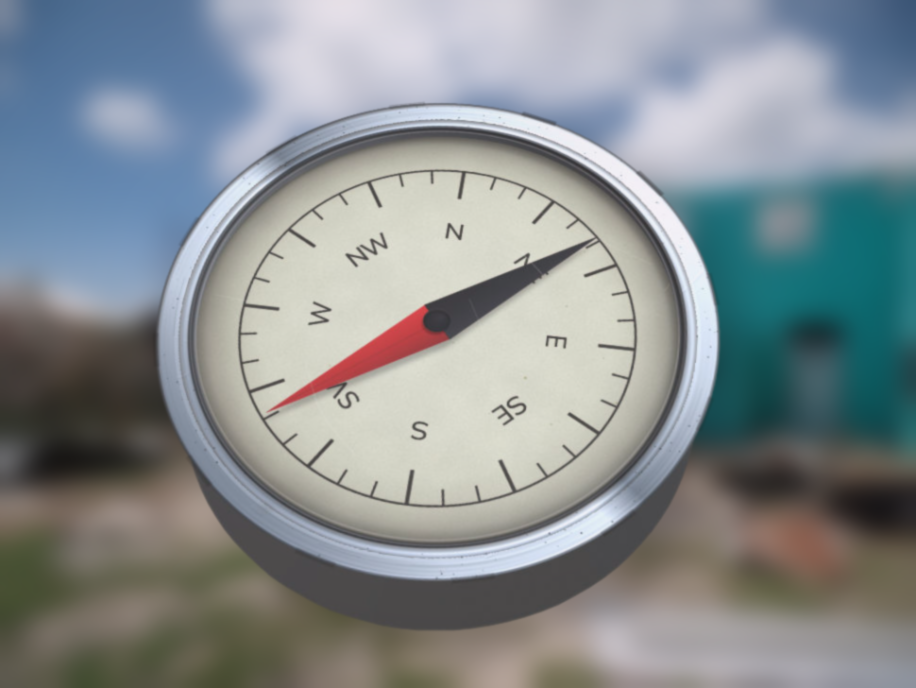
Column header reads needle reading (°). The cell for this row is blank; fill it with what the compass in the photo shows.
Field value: 230 °
